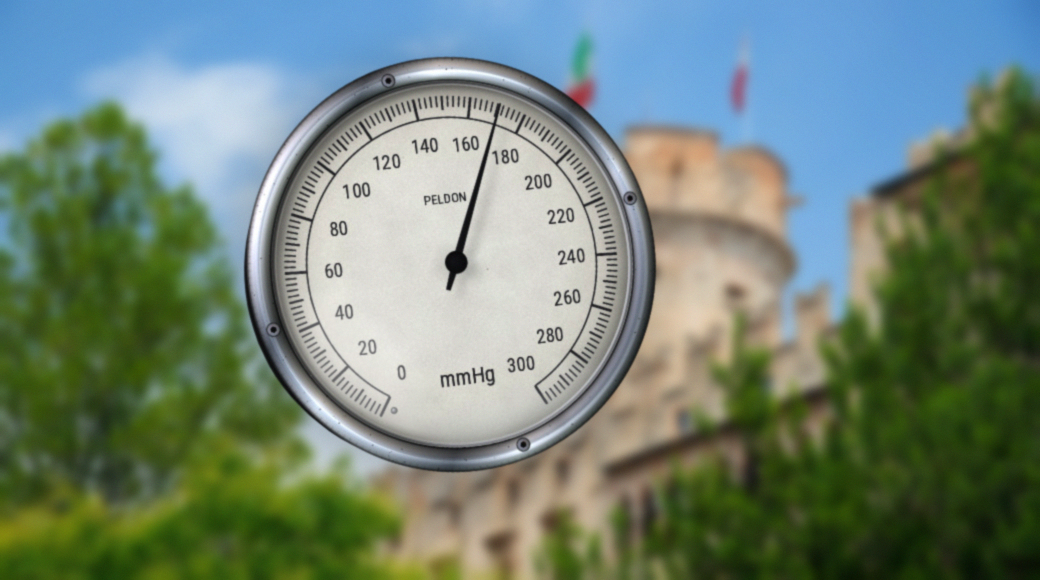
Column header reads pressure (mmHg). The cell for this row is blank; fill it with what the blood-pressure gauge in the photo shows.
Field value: 170 mmHg
